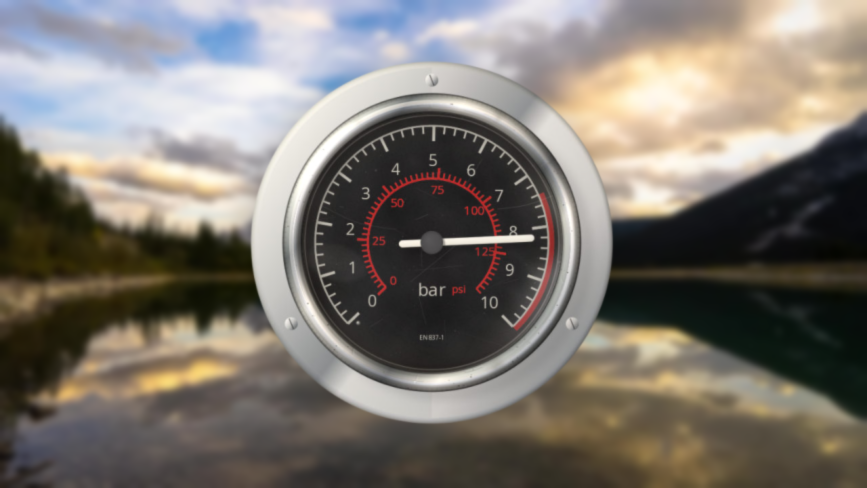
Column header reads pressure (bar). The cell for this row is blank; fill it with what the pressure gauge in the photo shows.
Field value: 8.2 bar
